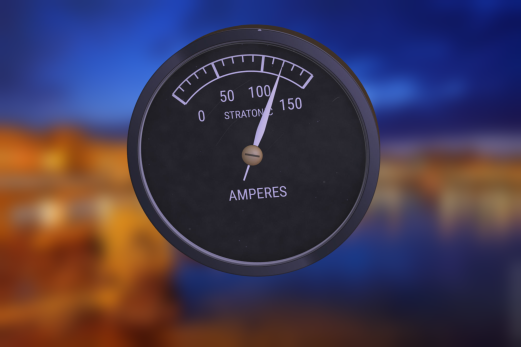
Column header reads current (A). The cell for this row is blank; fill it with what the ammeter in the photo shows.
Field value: 120 A
